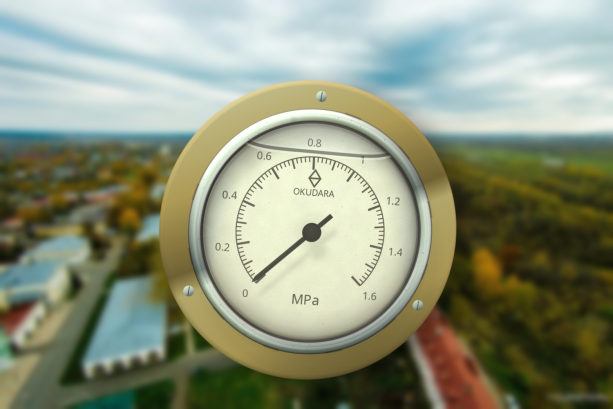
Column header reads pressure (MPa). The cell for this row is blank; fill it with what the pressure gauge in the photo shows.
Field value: 0.02 MPa
